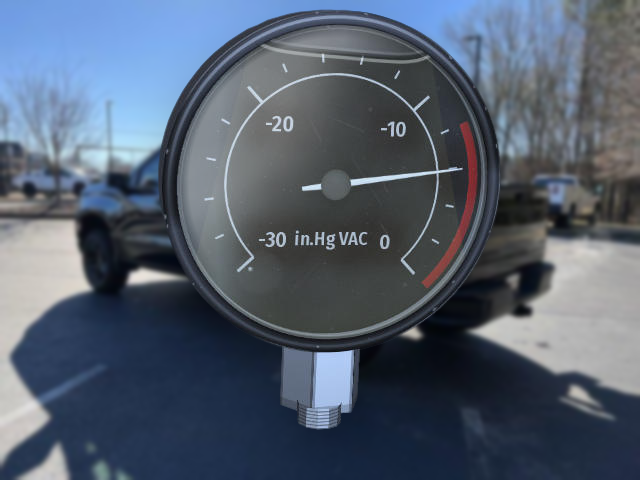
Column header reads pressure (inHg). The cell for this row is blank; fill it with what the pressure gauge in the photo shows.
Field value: -6 inHg
